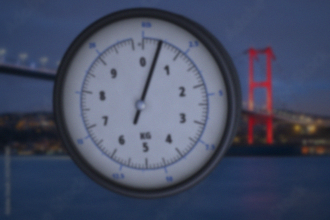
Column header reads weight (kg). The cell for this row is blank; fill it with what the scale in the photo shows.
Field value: 0.5 kg
